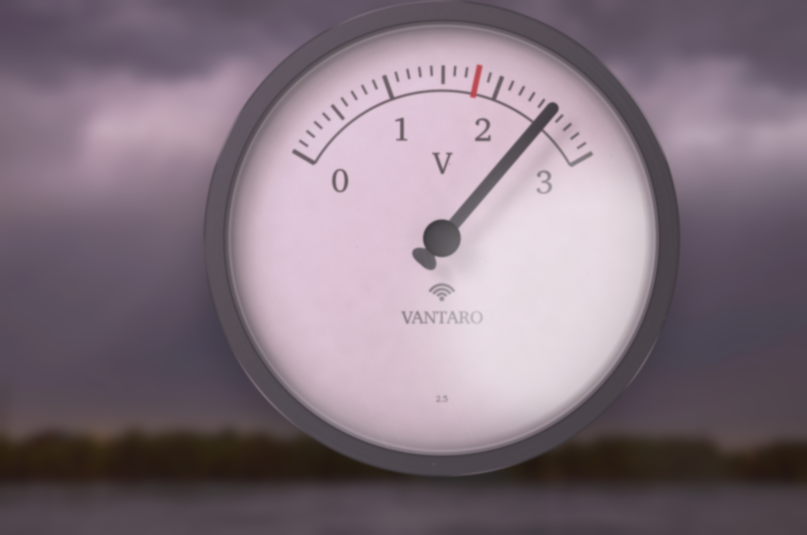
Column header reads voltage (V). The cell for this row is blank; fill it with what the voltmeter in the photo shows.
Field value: 2.5 V
